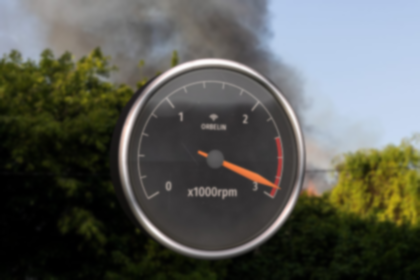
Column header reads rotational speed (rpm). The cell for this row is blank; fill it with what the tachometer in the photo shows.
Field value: 2900 rpm
